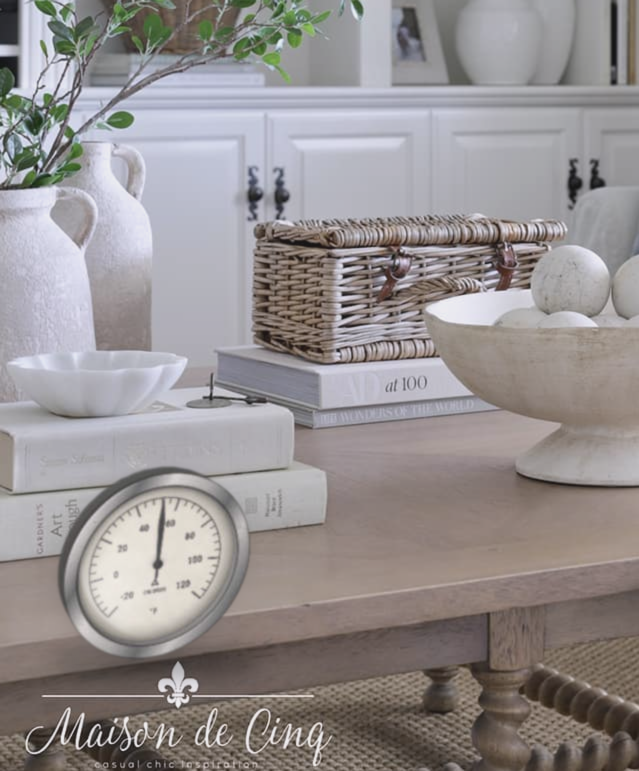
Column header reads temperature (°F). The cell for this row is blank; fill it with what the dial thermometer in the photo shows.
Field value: 52 °F
